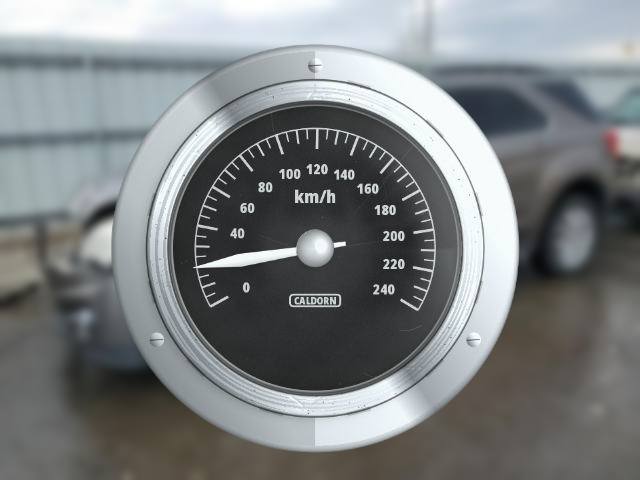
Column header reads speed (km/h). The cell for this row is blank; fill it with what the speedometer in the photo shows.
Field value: 20 km/h
